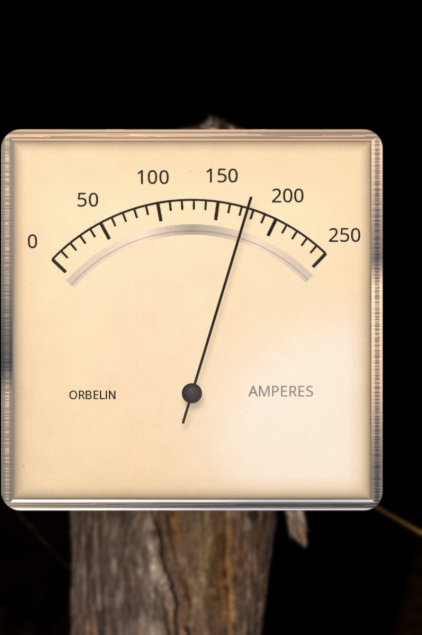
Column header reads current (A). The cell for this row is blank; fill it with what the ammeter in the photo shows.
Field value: 175 A
